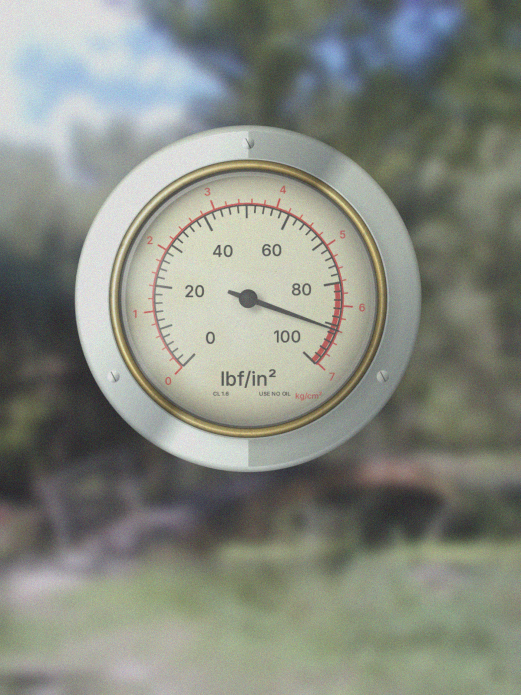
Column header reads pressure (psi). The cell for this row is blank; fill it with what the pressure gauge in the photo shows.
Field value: 91 psi
